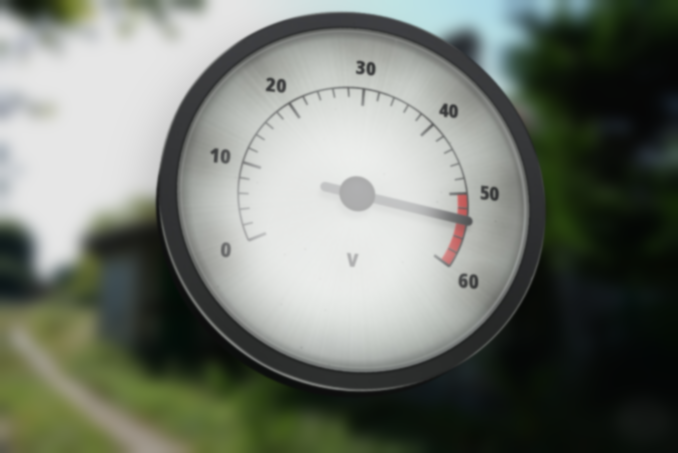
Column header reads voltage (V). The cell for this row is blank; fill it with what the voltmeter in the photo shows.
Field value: 54 V
